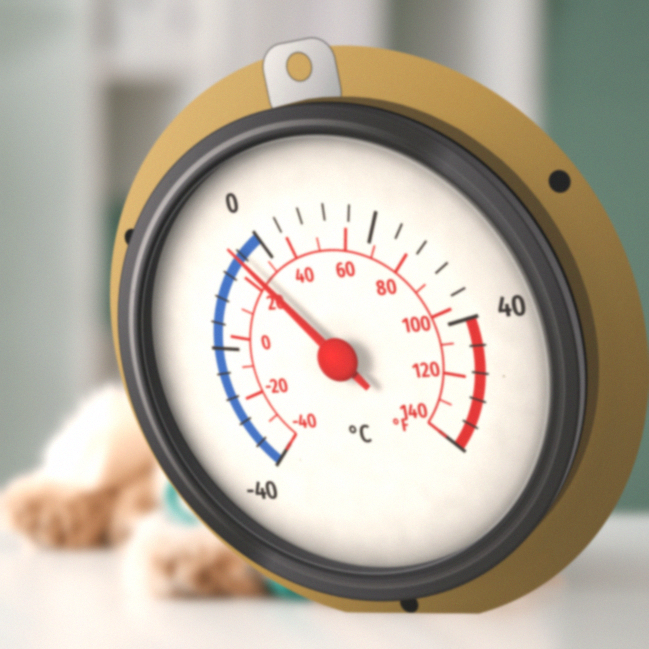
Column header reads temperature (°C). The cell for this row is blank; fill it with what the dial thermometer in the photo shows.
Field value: -4 °C
